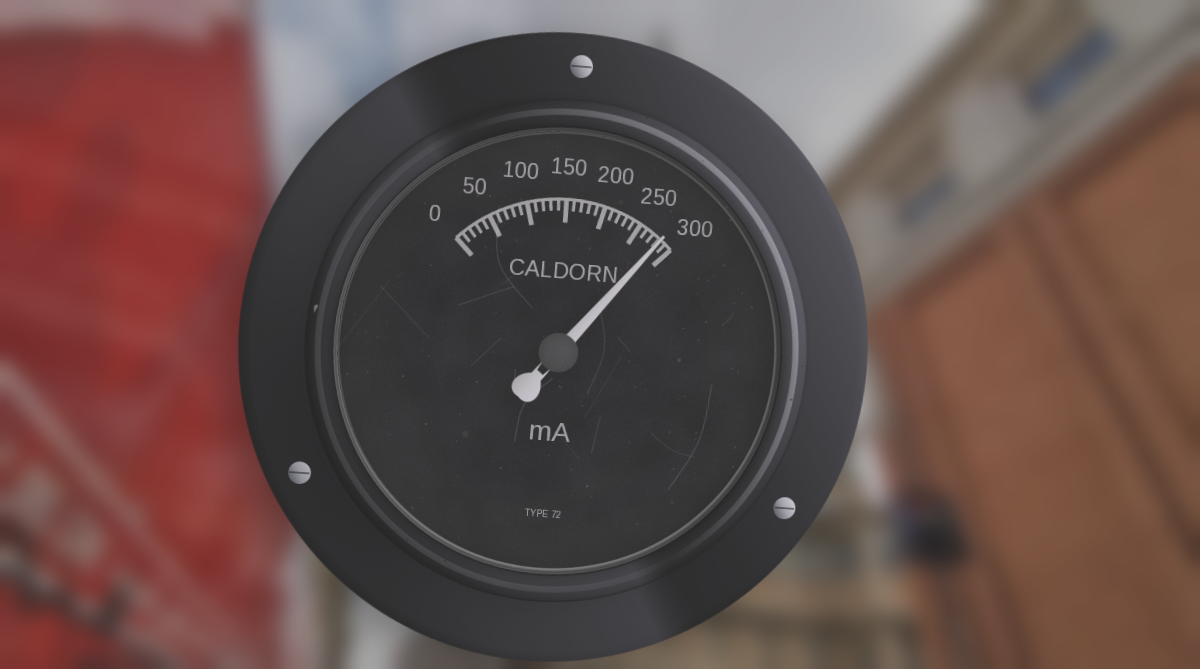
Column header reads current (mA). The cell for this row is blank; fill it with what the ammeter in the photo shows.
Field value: 280 mA
